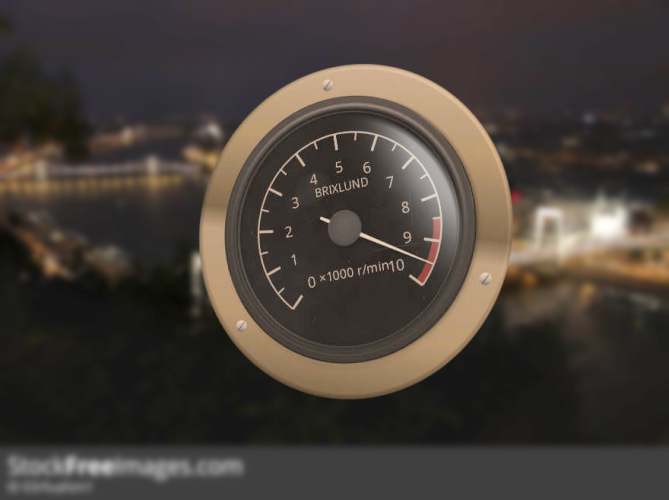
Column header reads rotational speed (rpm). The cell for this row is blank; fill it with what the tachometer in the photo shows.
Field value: 9500 rpm
